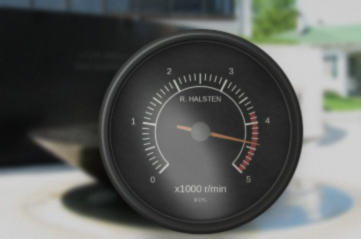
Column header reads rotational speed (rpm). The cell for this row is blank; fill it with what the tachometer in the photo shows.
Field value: 4400 rpm
